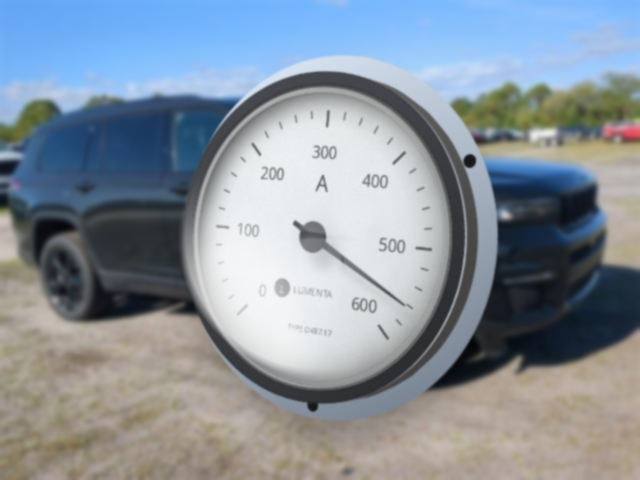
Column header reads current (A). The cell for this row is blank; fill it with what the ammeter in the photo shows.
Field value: 560 A
